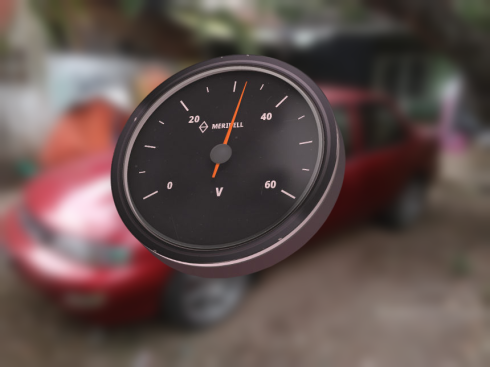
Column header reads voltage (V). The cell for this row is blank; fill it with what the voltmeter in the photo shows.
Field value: 32.5 V
